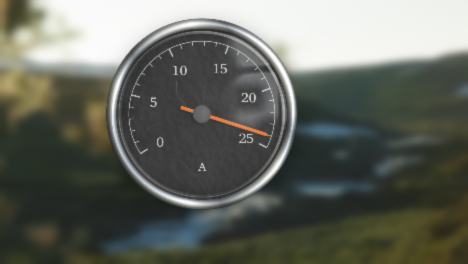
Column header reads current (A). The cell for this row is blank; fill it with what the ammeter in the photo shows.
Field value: 24 A
